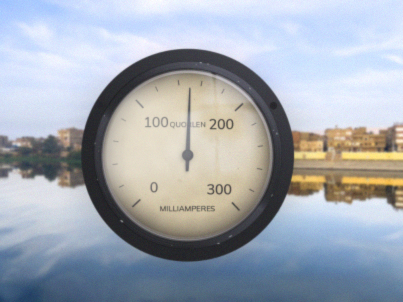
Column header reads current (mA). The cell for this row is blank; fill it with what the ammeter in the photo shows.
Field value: 150 mA
